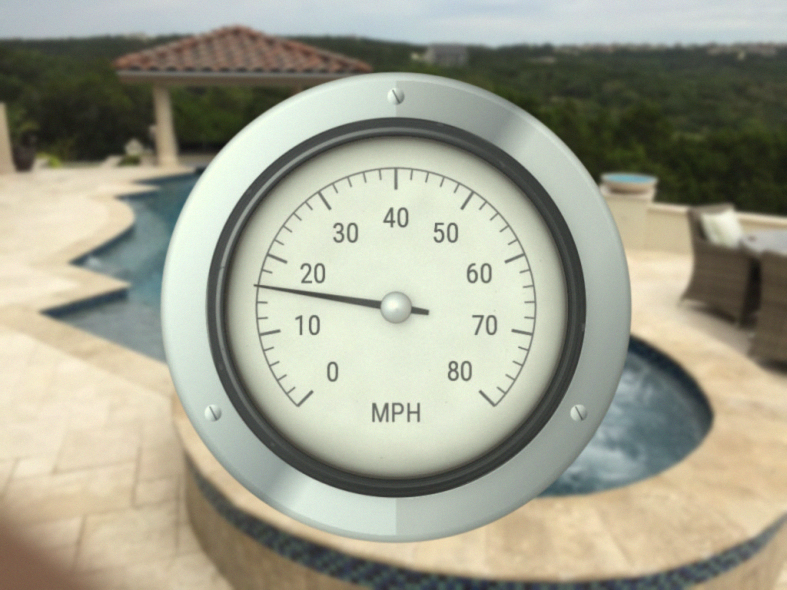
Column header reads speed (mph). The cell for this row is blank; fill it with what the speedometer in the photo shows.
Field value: 16 mph
